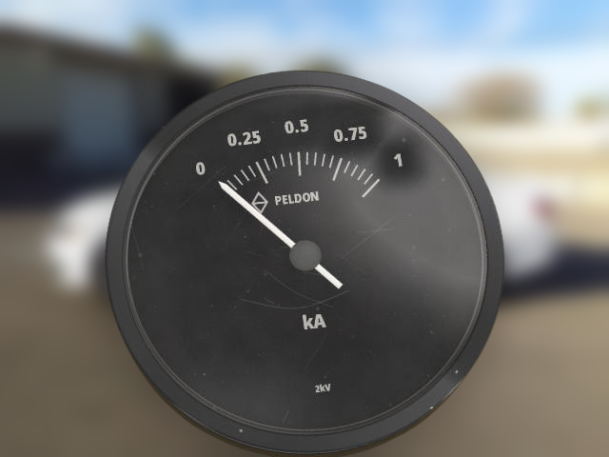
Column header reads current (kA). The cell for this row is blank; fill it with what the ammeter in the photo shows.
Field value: 0 kA
